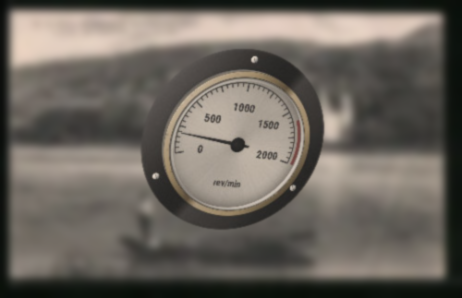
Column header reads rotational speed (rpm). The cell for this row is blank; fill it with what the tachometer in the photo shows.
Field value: 200 rpm
